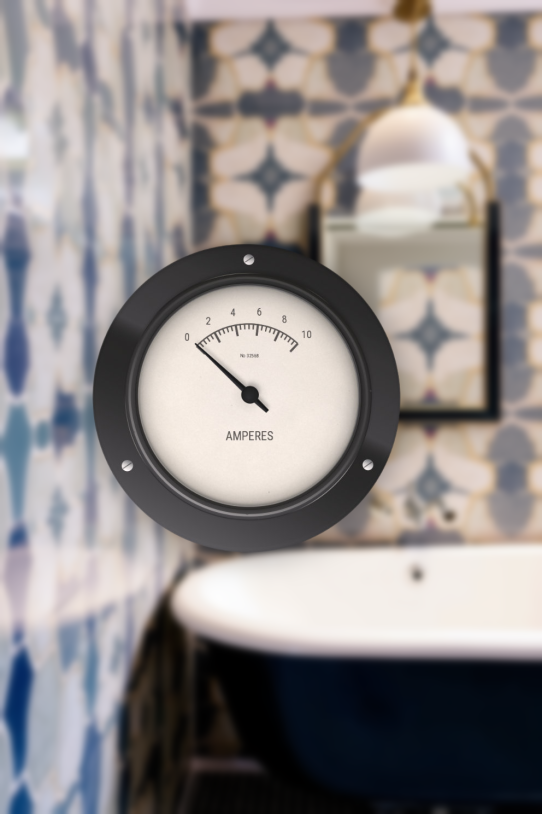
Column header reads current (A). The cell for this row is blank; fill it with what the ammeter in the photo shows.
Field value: 0 A
